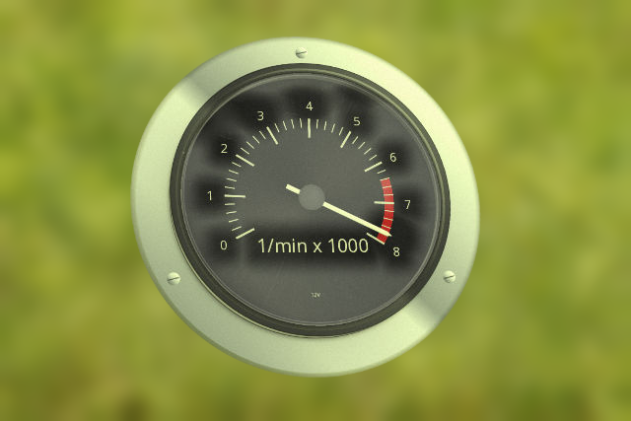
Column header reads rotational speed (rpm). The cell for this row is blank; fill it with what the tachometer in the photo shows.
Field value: 7800 rpm
